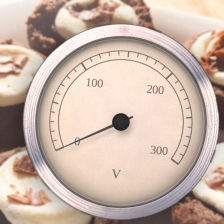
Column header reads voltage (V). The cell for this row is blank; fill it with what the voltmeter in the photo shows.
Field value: 0 V
